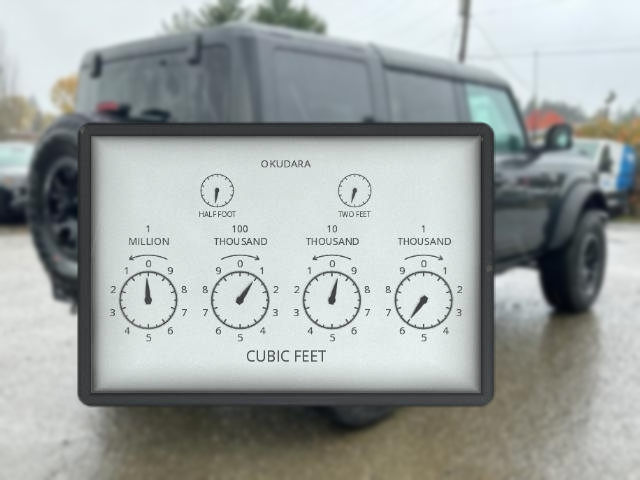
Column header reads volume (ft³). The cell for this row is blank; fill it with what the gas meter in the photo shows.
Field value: 9600 ft³
